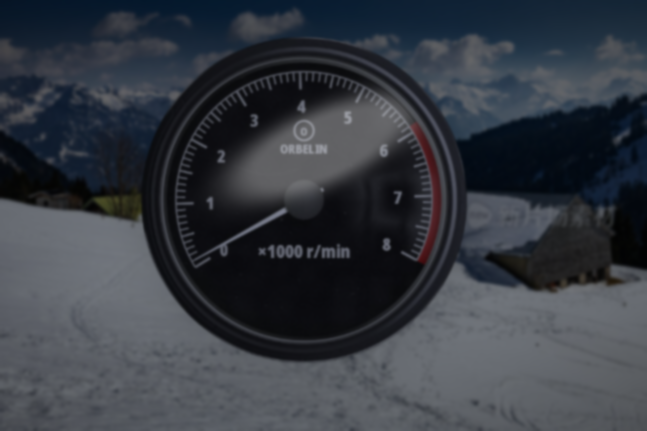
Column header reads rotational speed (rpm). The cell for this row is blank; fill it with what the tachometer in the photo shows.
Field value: 100 rpm
